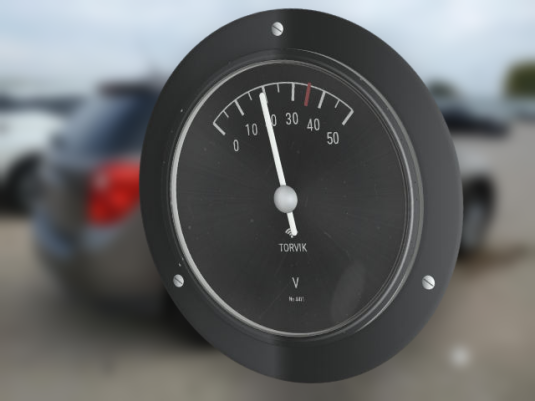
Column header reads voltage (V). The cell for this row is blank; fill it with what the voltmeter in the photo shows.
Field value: 20 V
